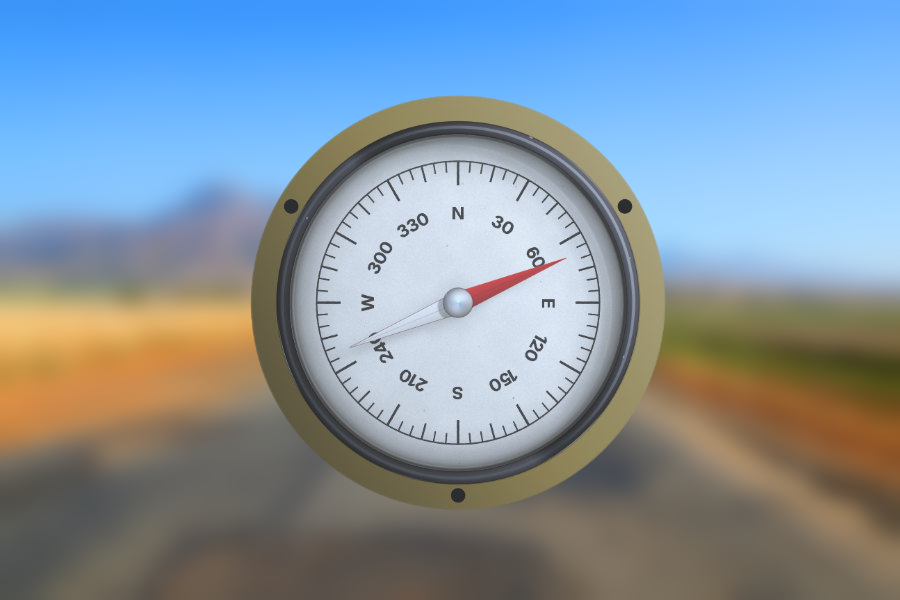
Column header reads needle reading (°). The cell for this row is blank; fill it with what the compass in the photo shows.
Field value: 67.5 °
